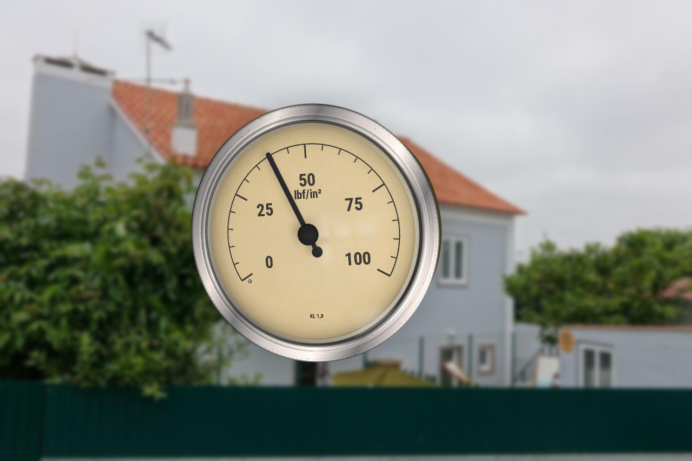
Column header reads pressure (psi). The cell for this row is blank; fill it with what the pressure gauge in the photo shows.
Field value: 40 psi
